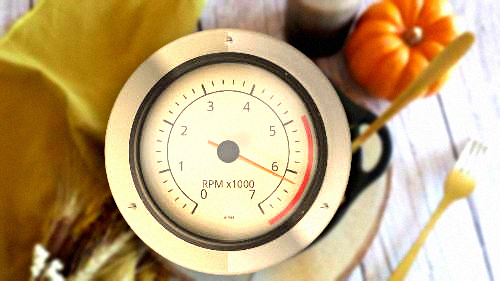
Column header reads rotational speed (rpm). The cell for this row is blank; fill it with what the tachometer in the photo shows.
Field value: 6200 rpm
